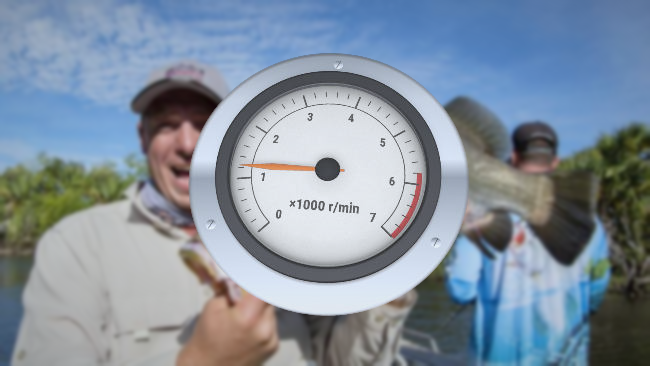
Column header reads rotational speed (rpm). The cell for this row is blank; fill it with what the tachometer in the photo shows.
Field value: 1200 rpm
